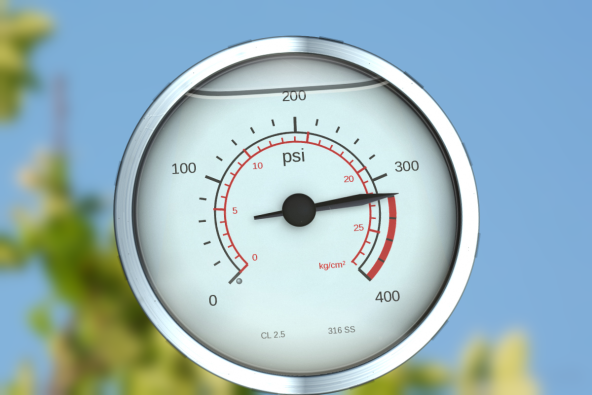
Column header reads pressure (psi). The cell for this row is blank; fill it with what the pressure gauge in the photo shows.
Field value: 320 psi
